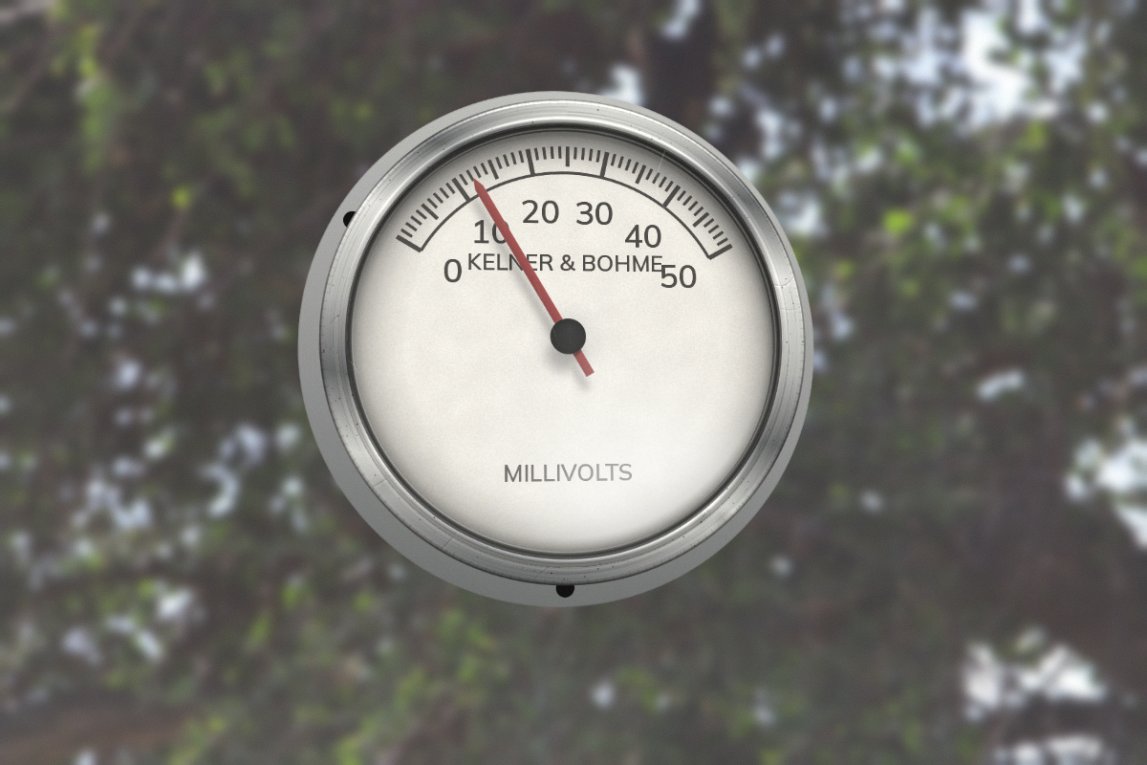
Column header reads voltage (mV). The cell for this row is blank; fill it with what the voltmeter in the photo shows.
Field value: 12 mV
